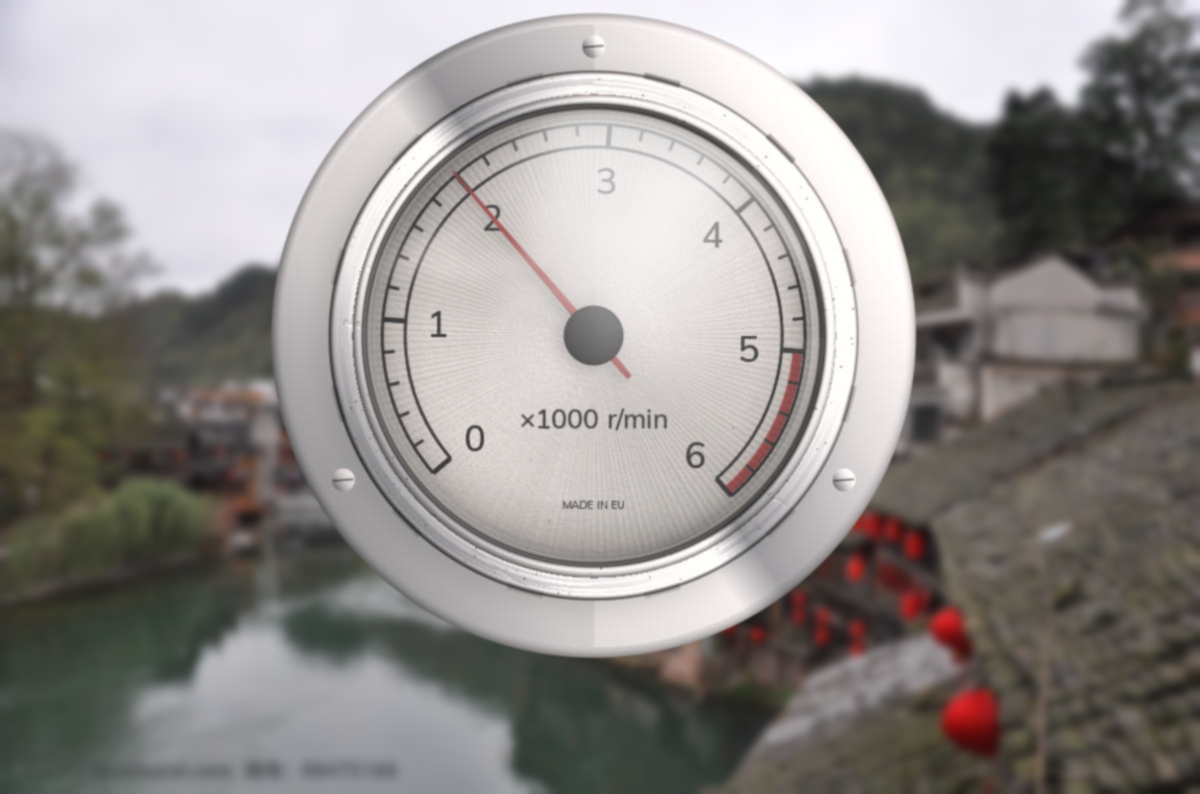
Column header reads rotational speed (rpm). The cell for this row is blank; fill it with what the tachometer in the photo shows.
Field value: 2000 rpm
